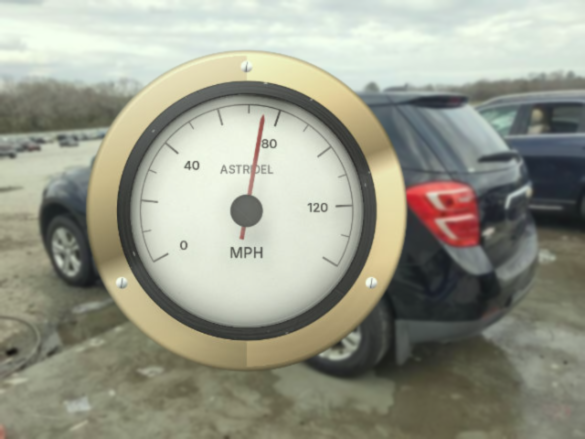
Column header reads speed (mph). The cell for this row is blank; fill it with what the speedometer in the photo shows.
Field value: 75 mph
